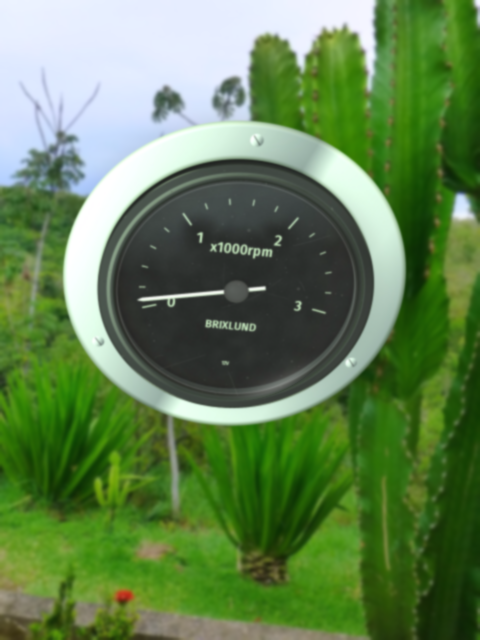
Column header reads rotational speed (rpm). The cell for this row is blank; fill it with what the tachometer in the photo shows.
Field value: 100 rpm
